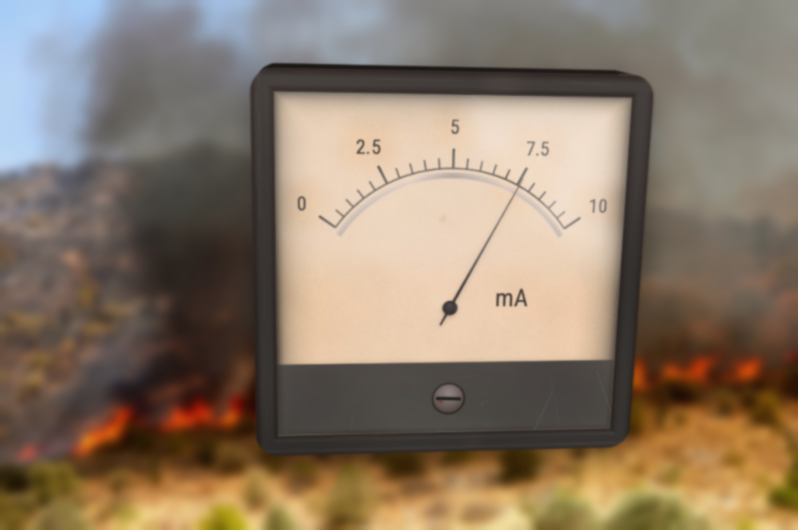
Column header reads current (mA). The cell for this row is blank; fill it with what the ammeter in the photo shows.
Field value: 7.5 mA
